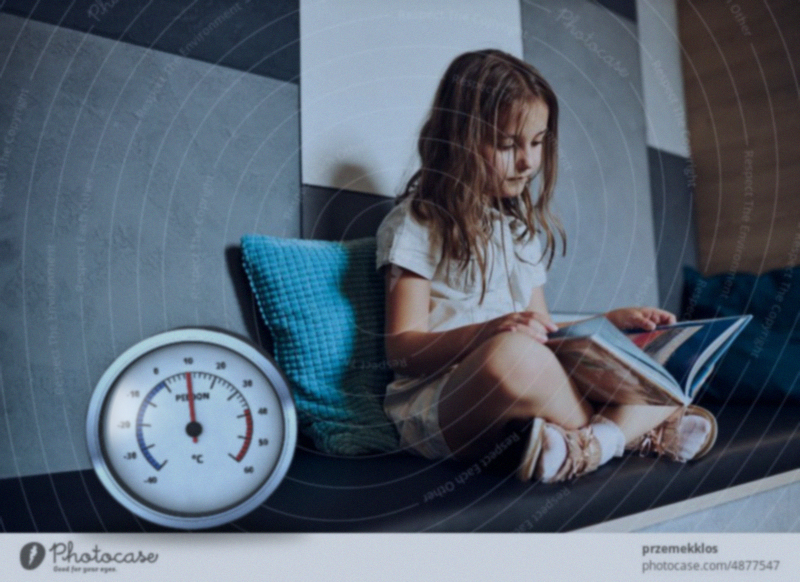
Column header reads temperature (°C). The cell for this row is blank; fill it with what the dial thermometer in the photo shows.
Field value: 10 °C
